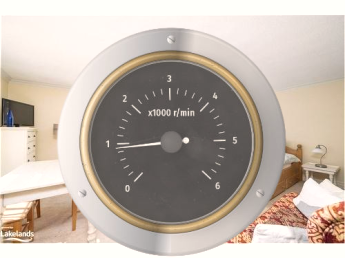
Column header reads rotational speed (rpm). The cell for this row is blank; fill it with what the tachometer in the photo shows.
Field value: 900 rpm
